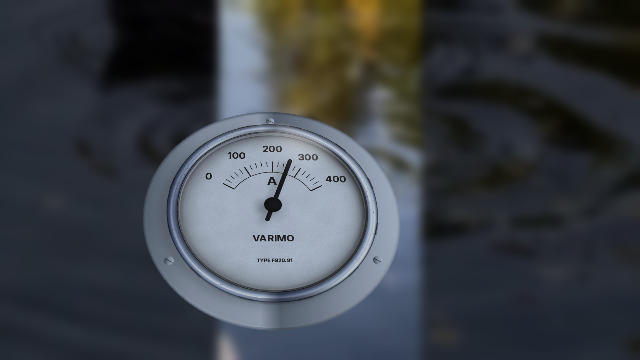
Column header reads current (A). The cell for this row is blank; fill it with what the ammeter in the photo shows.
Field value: 260 A
